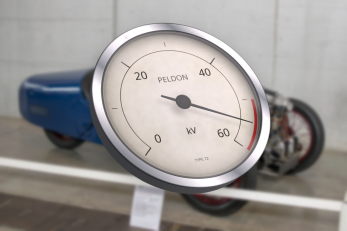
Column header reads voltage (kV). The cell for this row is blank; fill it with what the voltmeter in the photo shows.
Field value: 55 kV
